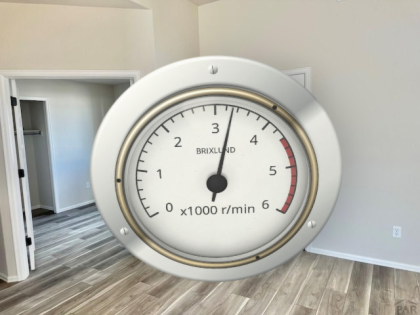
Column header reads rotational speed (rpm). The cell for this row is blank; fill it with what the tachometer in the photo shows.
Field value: 3300 rpm
